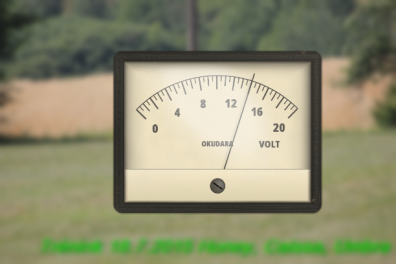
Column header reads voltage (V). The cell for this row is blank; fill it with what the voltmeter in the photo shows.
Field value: 14 V
